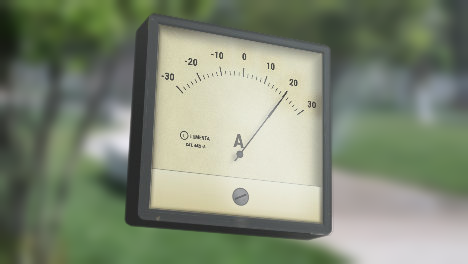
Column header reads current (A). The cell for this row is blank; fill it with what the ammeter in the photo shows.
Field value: 20 A
